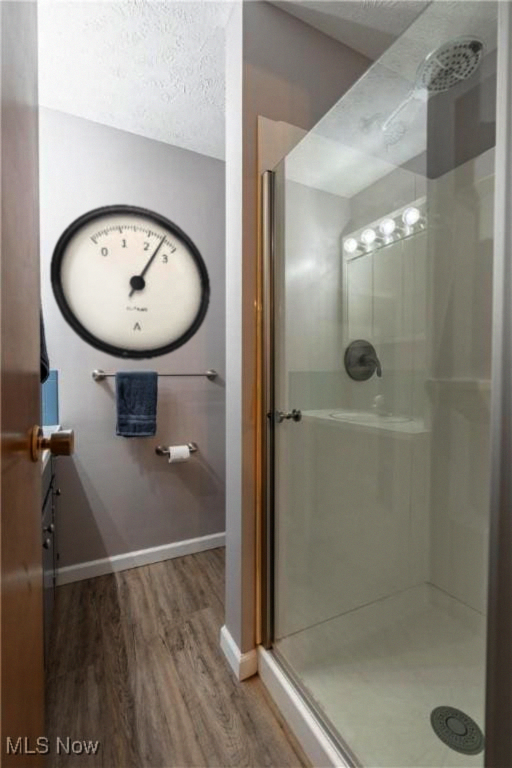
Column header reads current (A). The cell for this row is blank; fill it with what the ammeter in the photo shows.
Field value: 2.5 A
